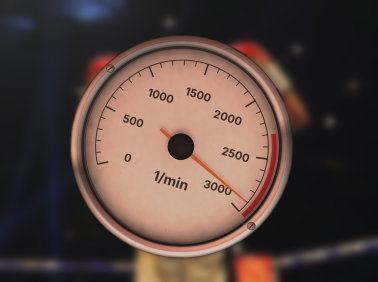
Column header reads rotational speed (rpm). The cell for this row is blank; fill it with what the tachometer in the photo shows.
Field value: 2900 rpm
